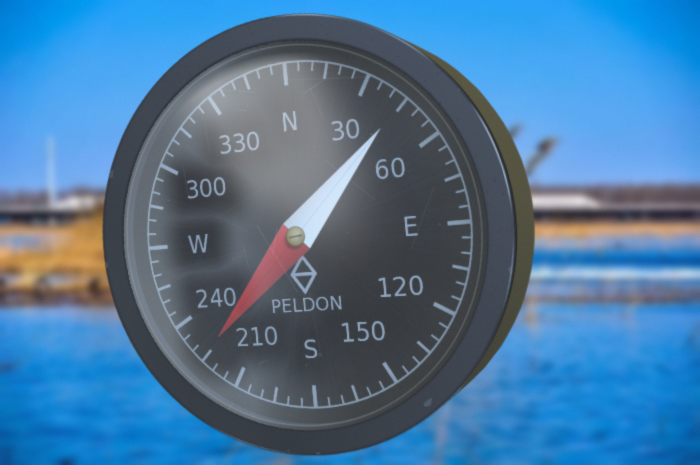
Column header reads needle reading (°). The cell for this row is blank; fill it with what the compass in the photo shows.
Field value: 225 °
